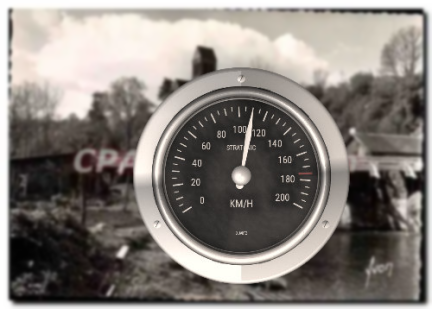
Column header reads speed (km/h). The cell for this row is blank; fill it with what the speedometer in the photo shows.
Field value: 110 km/h
